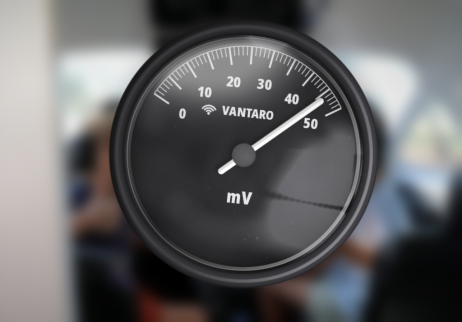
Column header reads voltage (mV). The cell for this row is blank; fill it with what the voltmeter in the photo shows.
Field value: 46 mV
